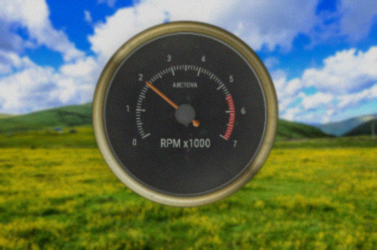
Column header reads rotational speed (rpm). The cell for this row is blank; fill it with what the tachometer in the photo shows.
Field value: 2000 rpm
